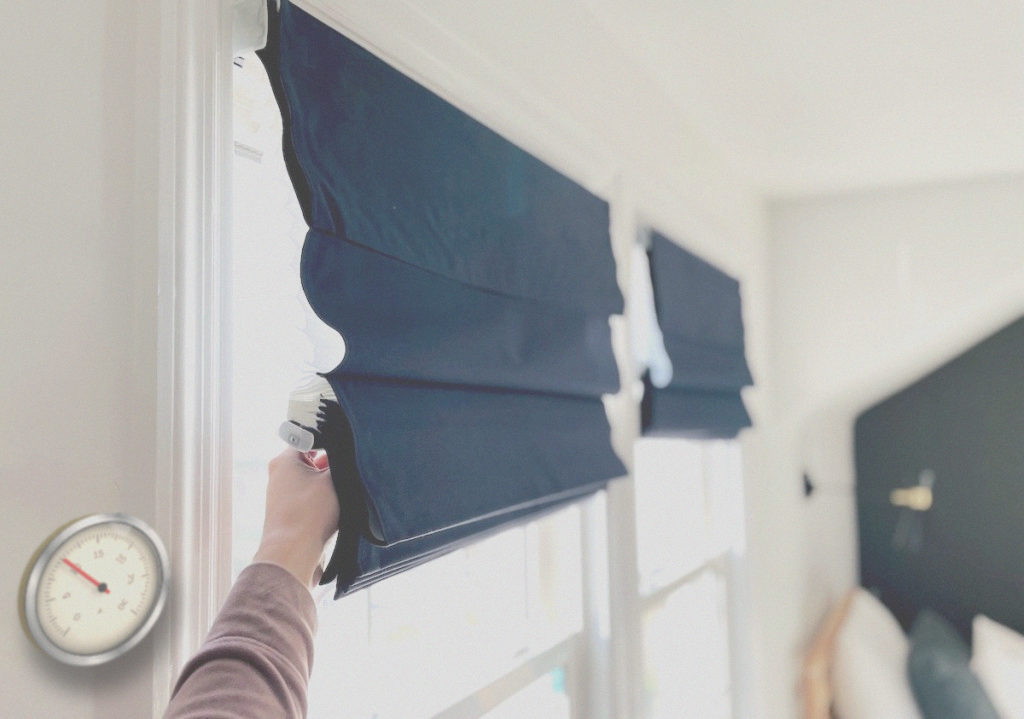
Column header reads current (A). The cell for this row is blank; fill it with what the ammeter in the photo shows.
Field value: 10 A
